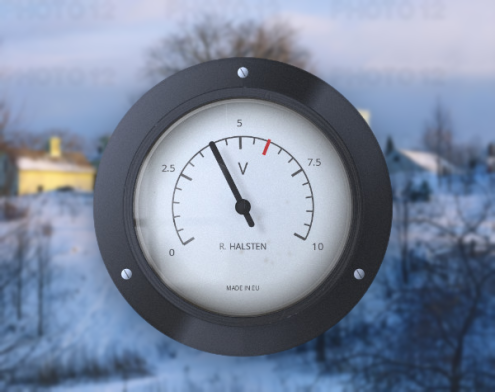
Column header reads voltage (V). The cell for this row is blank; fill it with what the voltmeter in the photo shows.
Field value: 4 V
